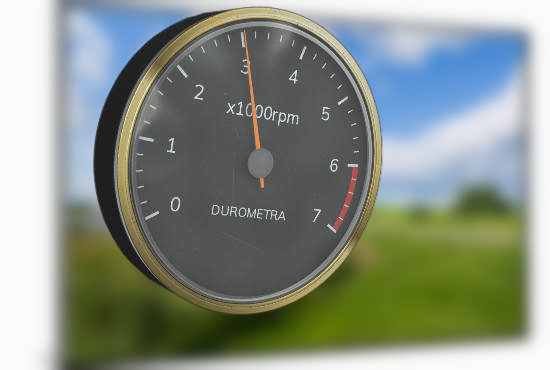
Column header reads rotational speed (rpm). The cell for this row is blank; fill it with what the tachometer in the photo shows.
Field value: 3000 rpm
